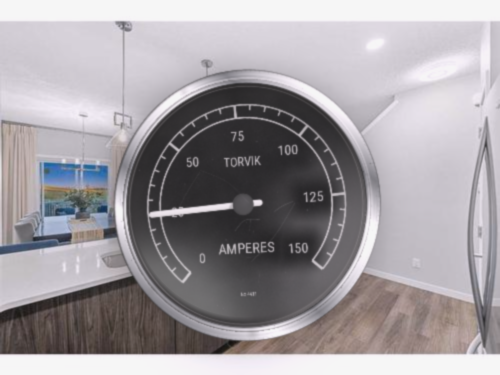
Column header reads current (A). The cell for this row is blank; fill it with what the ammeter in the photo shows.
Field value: 25 A
